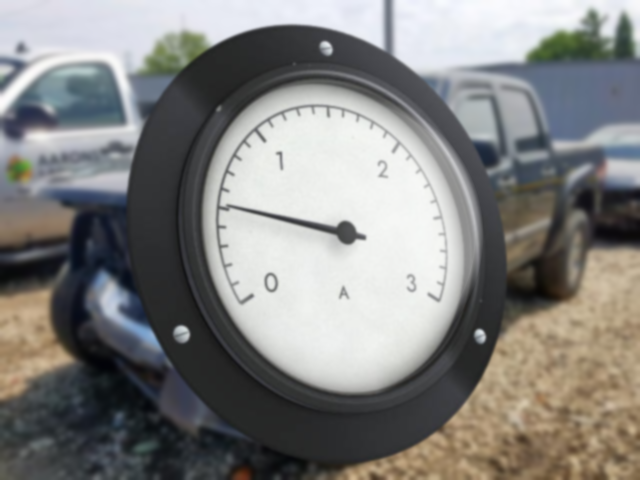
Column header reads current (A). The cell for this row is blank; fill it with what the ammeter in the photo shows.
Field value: 0.5 A
